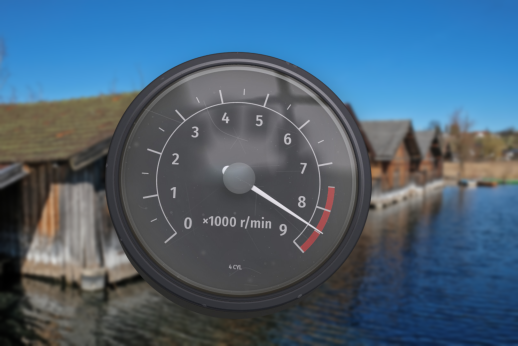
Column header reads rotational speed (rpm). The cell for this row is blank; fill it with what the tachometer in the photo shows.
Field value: 8500 rpm
